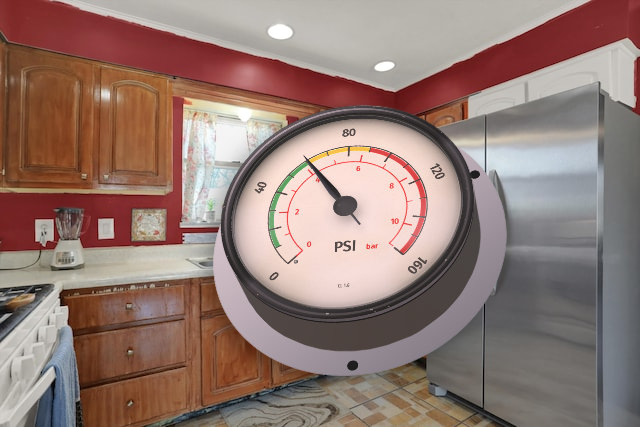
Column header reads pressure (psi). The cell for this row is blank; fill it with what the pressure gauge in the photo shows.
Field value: 60 psi
